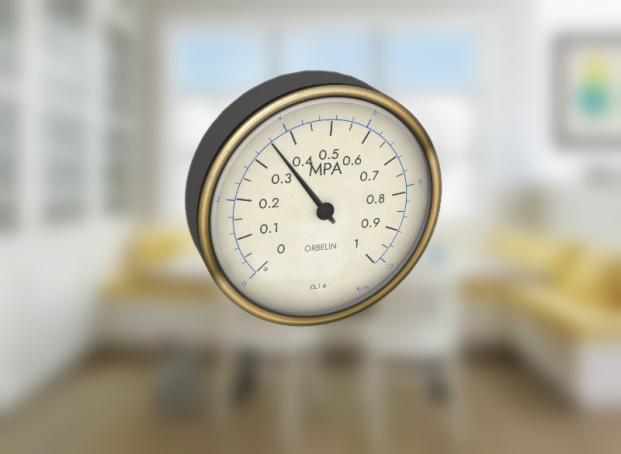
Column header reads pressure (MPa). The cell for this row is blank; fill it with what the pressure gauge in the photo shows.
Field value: 0.35 MPa
